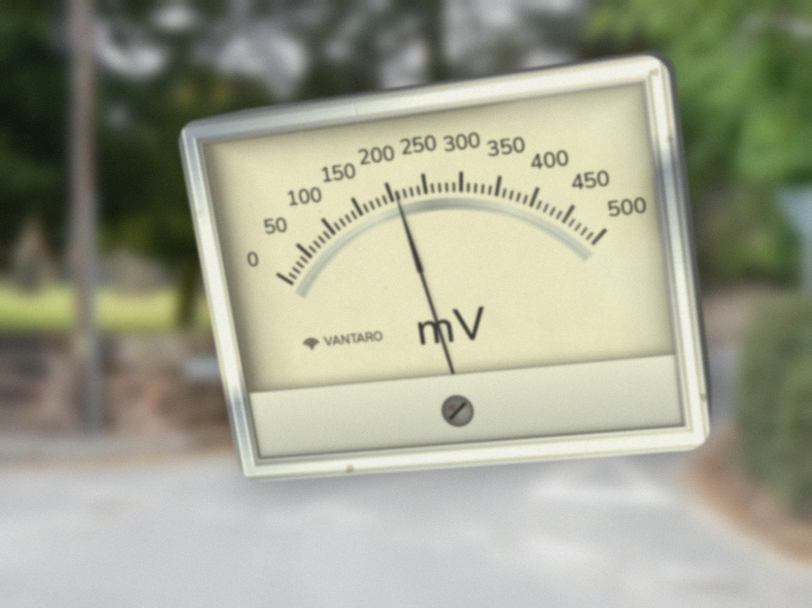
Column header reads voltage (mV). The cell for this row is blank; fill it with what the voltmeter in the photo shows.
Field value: 210 mV
